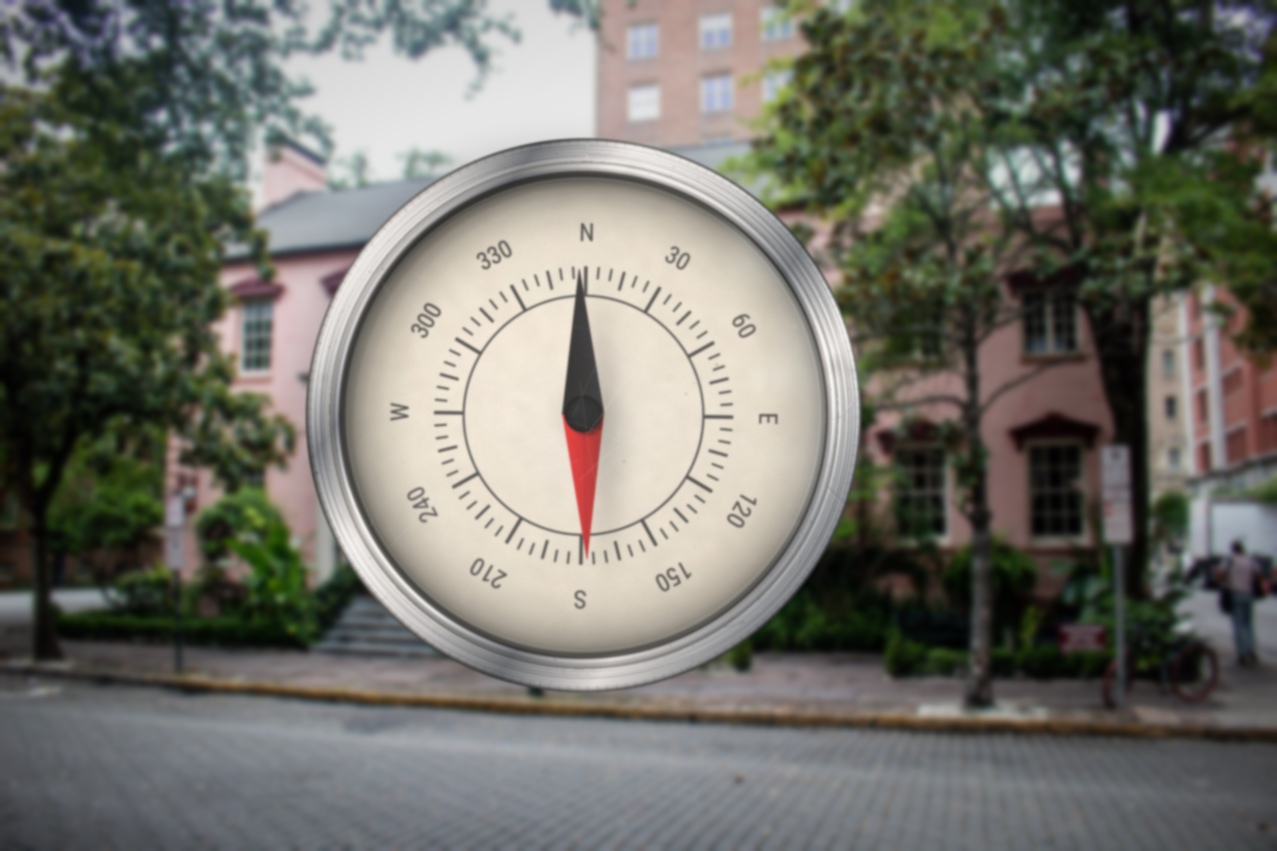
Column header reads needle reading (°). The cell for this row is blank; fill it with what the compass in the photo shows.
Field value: 177.5 °
